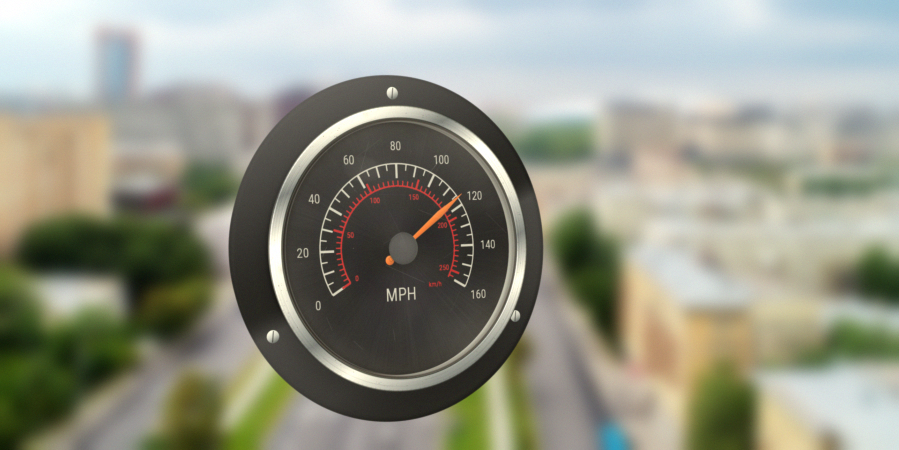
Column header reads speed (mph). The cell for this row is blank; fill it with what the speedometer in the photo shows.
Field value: 115 mph
